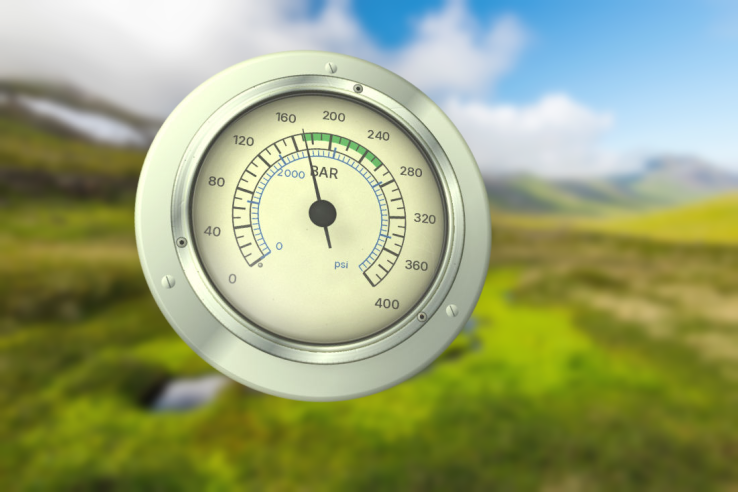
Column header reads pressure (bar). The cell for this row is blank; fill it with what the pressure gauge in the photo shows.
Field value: 170 bar
